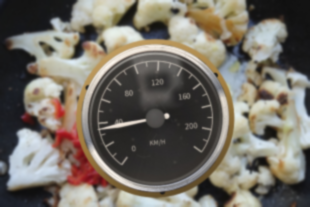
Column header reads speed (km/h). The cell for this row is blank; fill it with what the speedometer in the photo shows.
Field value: 35 km/h
